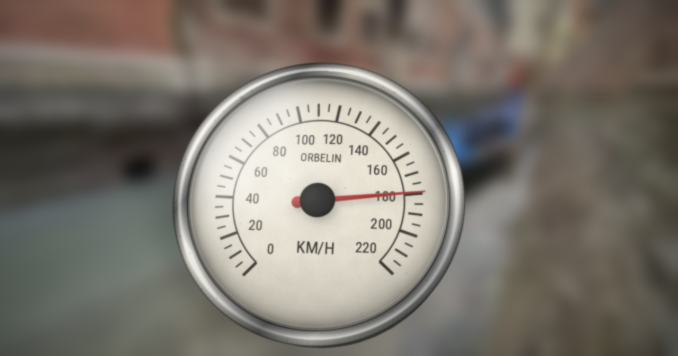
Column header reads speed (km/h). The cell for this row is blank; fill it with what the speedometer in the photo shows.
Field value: 180 km/h
